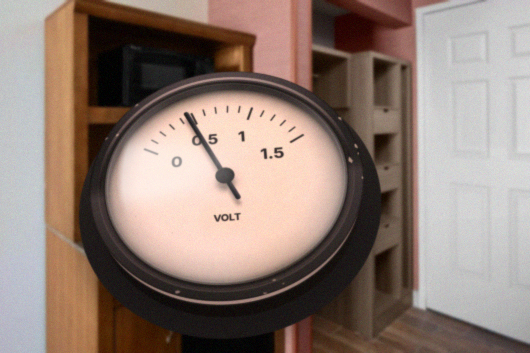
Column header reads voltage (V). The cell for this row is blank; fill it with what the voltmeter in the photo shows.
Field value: 0.45 V
